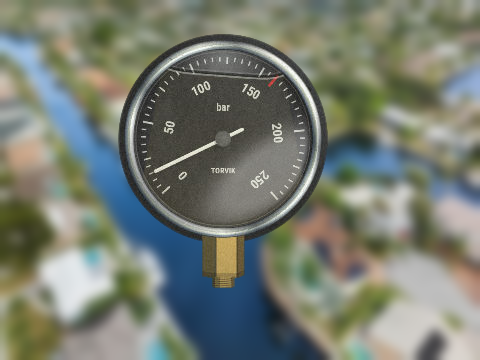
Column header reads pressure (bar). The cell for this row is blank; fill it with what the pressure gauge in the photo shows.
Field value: 15 bar
